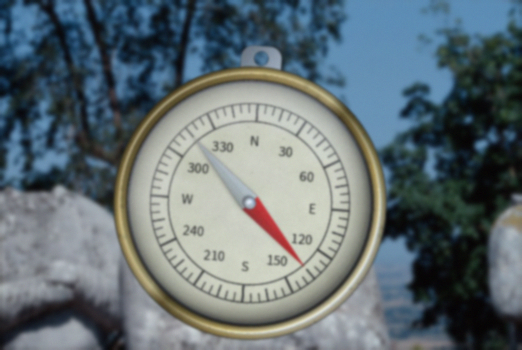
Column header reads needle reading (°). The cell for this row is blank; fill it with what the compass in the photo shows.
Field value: 135 °
